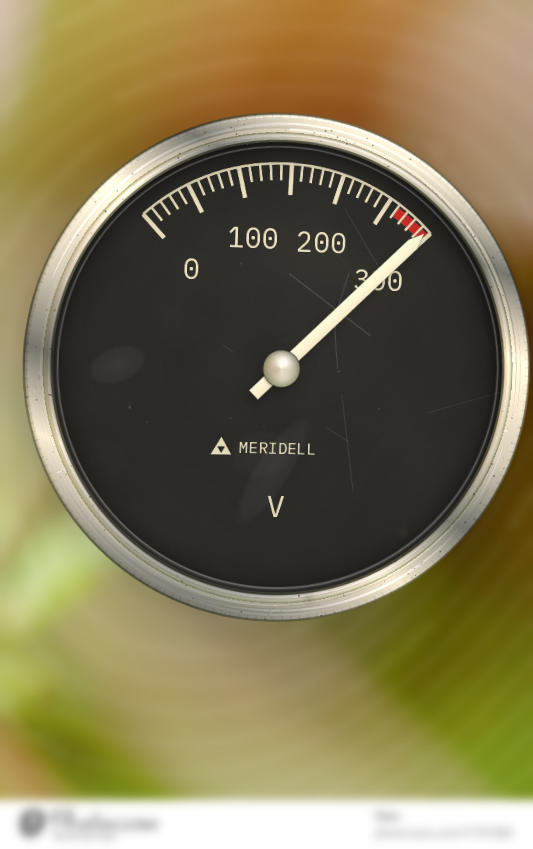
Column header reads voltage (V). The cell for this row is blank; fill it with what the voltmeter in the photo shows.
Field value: 295 V
